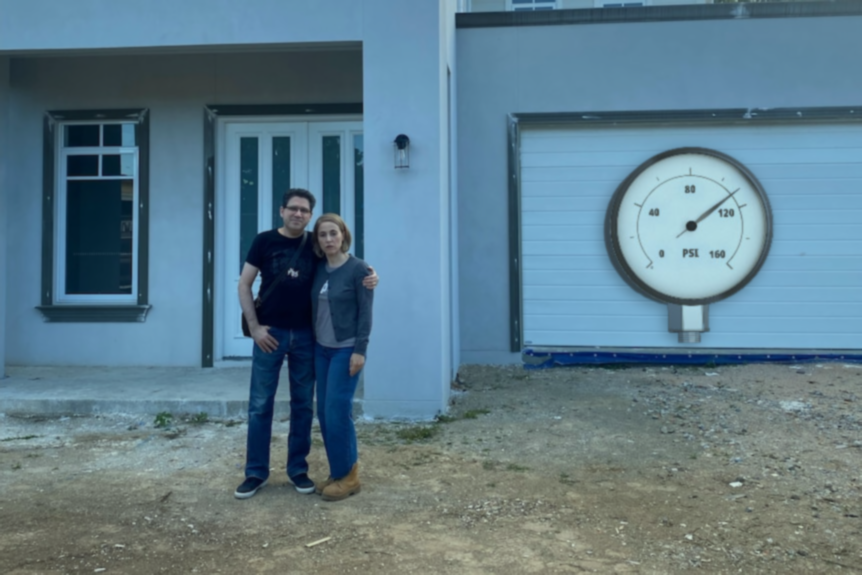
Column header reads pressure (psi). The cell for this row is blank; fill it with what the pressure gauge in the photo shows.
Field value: 110 psi
